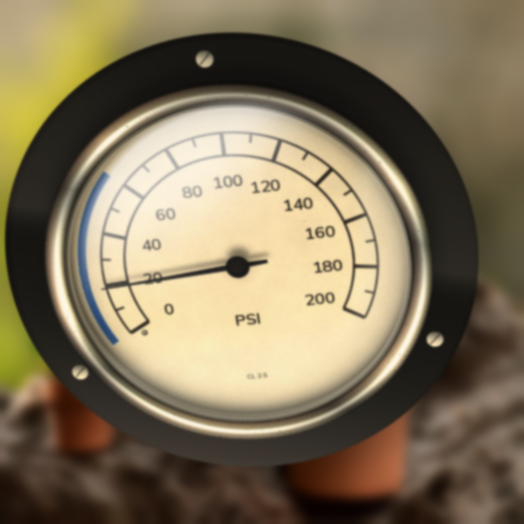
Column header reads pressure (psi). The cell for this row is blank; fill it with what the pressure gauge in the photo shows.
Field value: 20 psi
